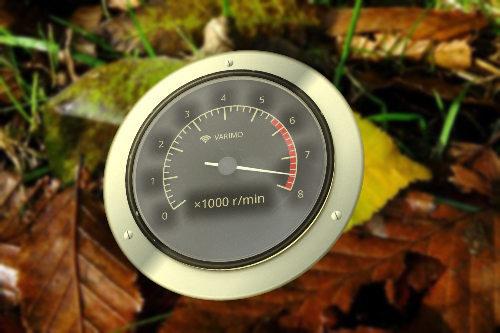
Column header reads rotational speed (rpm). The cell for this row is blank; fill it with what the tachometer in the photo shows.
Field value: 7600 rpm
